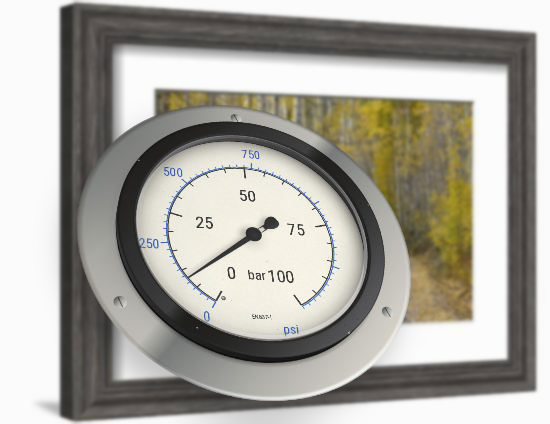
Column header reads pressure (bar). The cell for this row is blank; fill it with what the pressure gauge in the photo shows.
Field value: 7.5 bar
